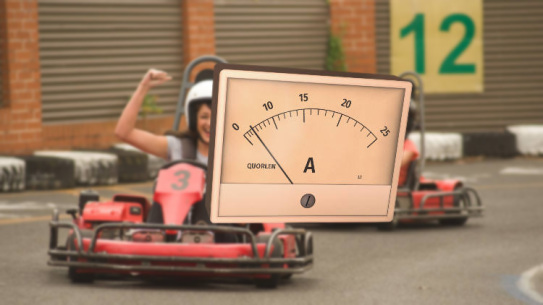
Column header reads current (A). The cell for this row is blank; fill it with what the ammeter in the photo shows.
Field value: 5 A
